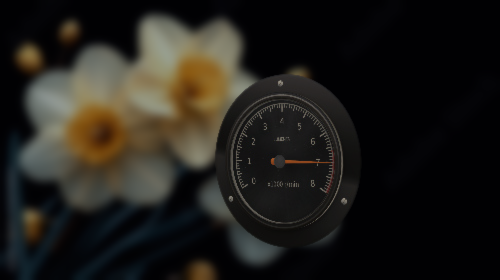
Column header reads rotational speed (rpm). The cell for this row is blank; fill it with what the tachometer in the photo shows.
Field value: 7000 rpm
